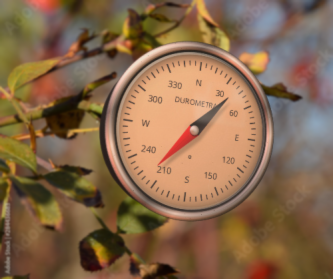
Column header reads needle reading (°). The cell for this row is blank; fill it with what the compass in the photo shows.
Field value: 220 °
